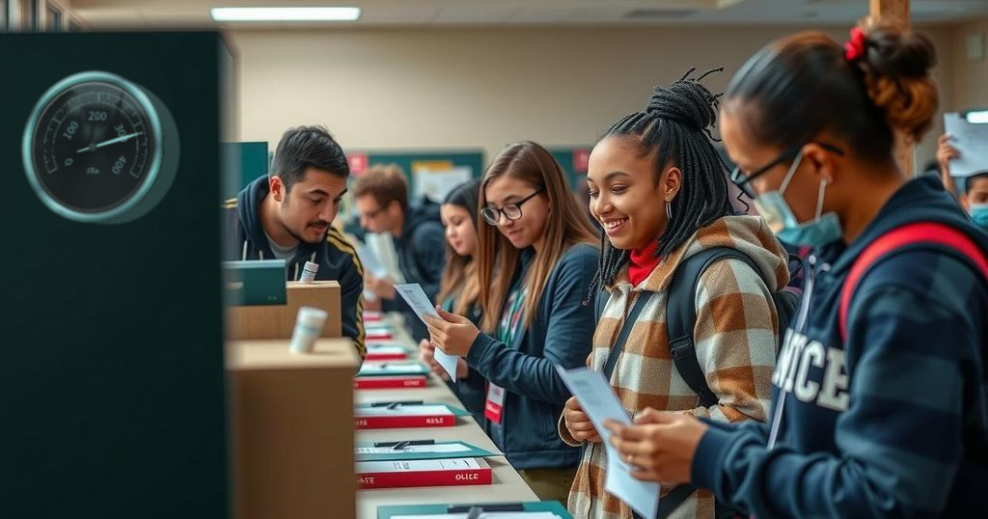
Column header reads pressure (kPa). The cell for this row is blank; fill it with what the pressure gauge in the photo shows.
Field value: 320 kPa
